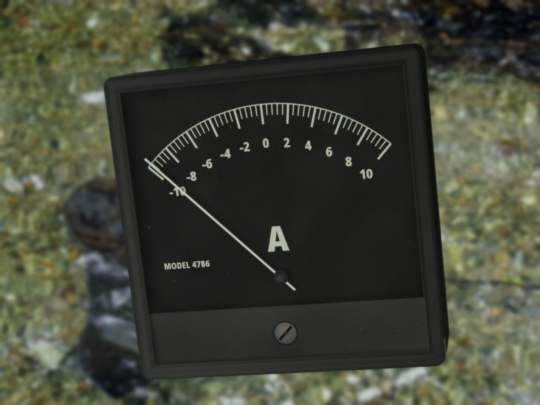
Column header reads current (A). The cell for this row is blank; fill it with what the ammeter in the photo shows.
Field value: -9.6 A
